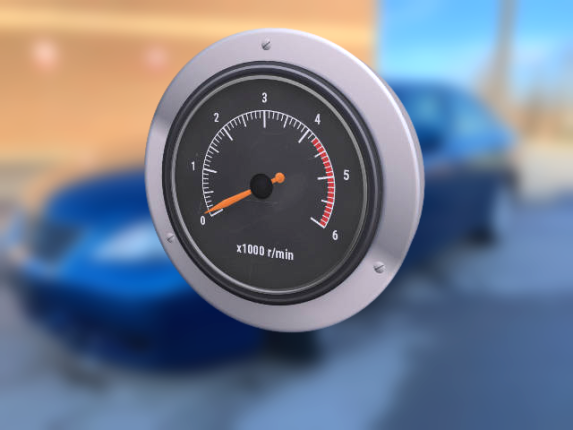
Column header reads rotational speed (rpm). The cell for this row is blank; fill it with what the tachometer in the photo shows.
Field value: 100 rpm
